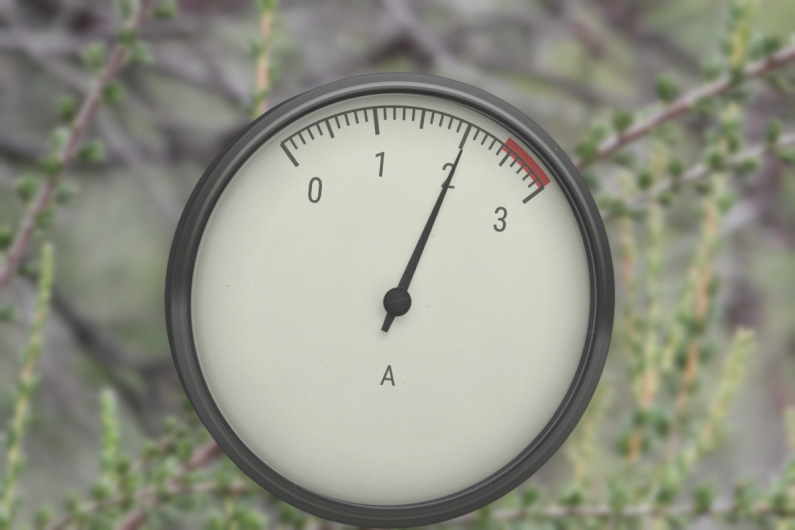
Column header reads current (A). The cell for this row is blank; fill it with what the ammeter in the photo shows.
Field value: 2 A
